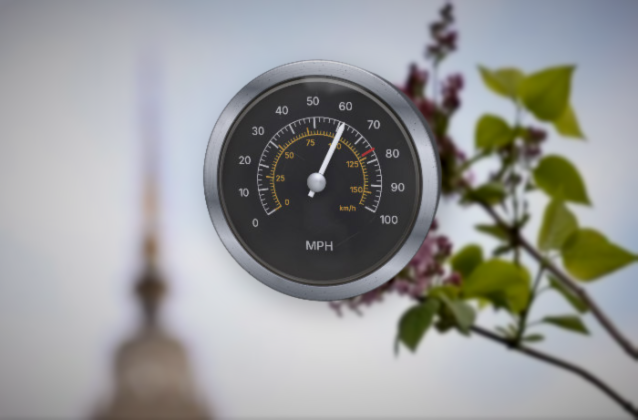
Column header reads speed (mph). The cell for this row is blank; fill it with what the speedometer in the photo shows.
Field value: 62 mph
